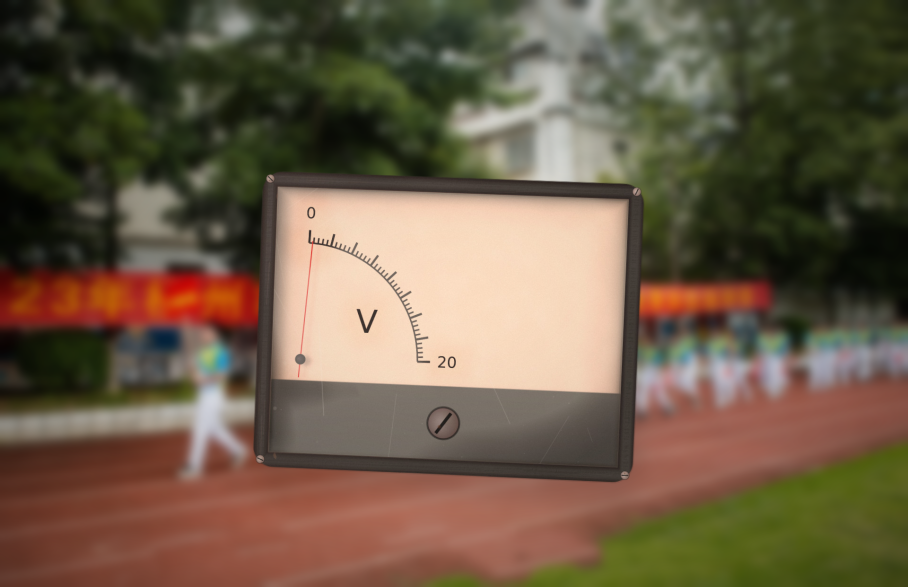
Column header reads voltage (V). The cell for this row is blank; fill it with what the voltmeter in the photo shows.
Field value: 0.5 V
